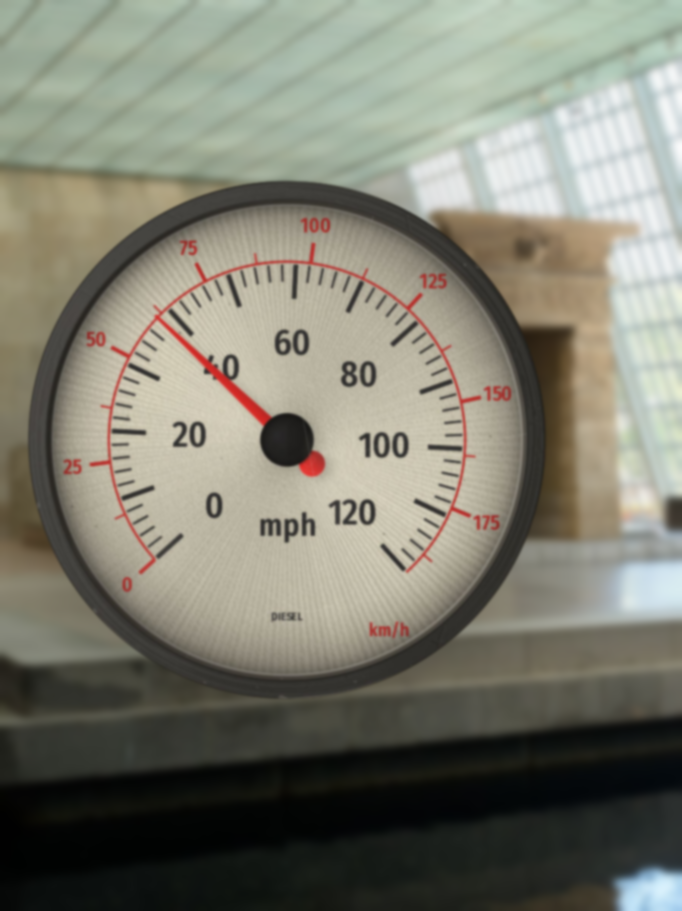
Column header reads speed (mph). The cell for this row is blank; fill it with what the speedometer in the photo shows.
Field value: 38 mph
